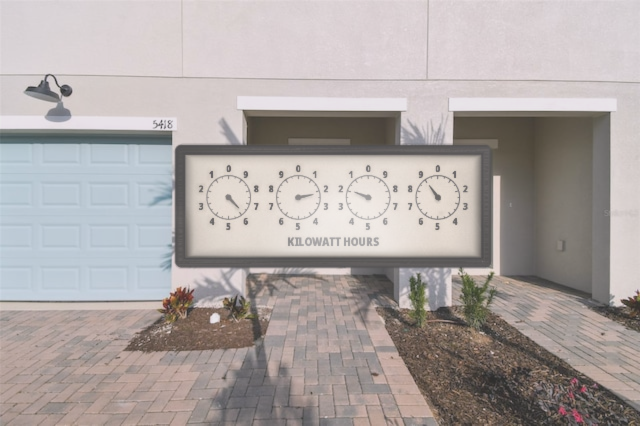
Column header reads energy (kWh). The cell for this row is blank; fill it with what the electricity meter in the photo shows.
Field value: 6219 kWh
